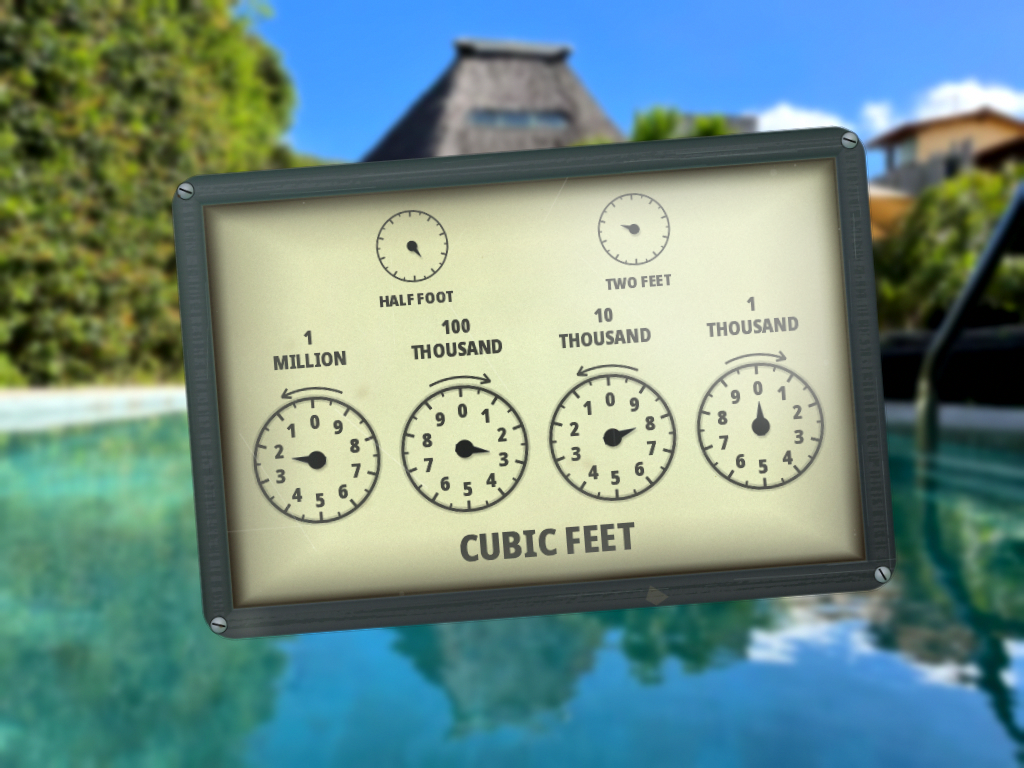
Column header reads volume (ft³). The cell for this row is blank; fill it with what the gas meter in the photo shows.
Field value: 228000 ft³
